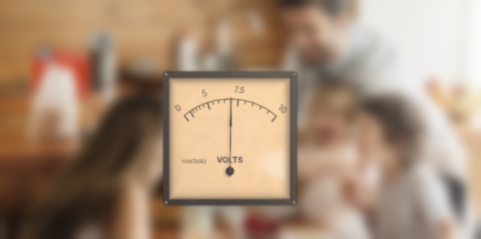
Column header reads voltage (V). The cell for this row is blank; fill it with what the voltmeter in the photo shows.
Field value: 7 V
